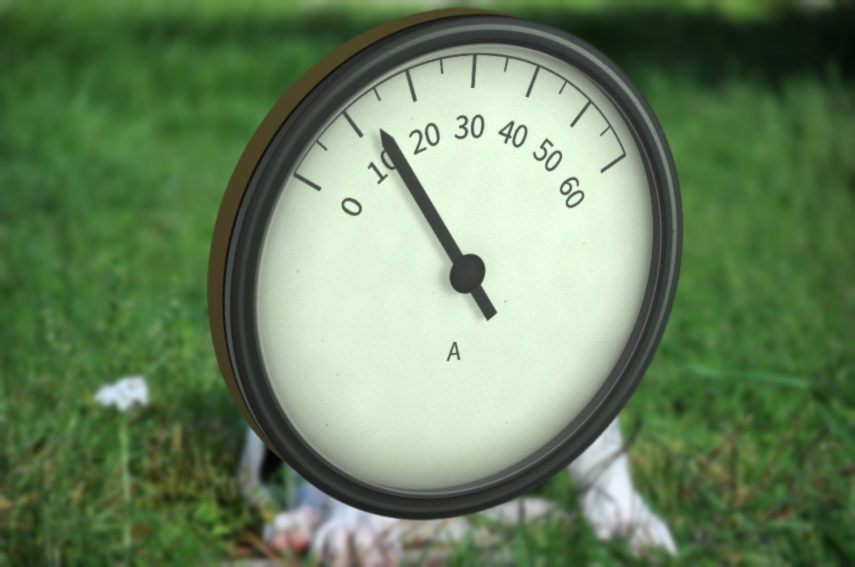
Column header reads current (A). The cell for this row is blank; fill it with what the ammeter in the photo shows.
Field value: 12.5 A
